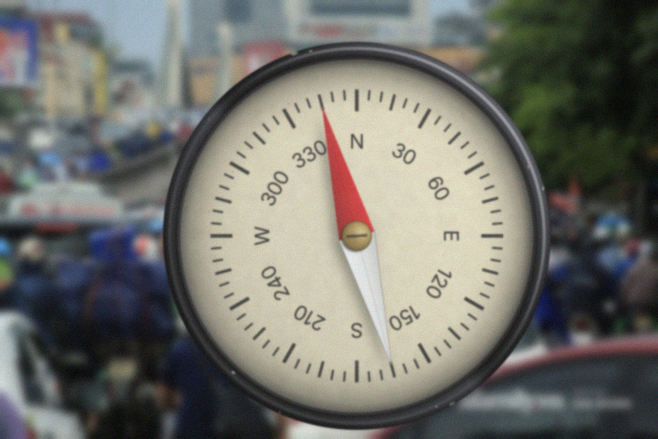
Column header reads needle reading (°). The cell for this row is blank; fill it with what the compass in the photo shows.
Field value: 345 °
